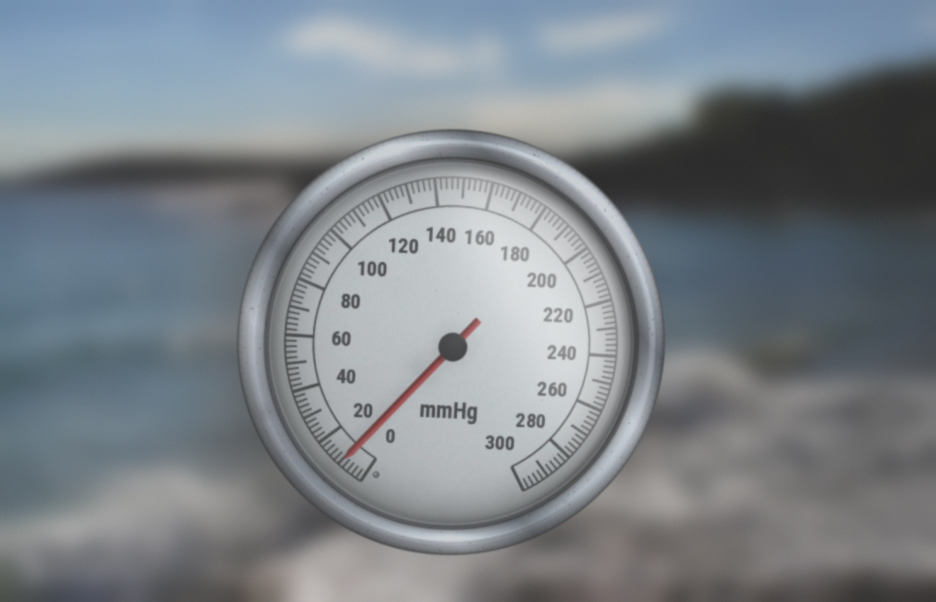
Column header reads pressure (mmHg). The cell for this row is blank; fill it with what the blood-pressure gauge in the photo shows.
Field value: 10 mmHg
